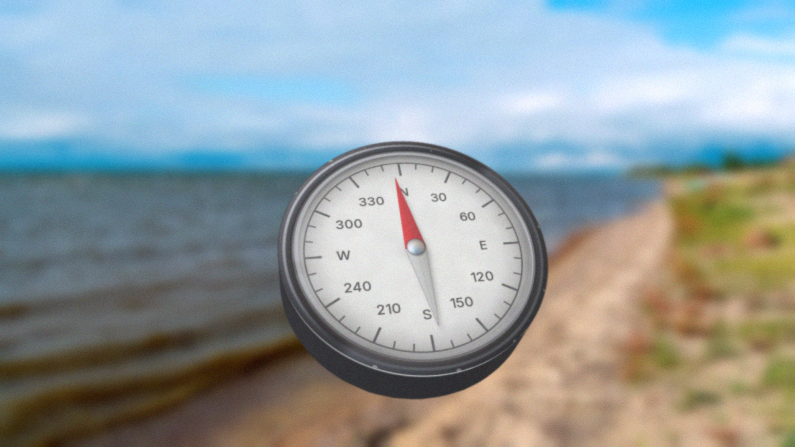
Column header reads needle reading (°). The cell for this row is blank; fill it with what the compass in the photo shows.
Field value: 355 °
